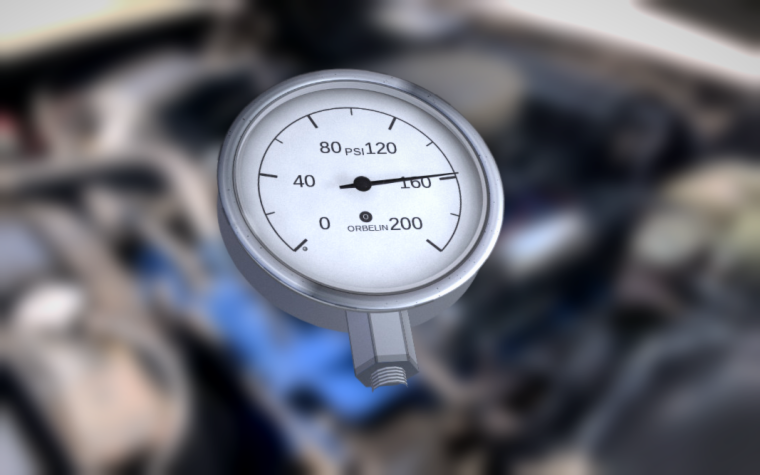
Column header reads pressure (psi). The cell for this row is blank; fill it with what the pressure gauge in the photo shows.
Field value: 160 psi
